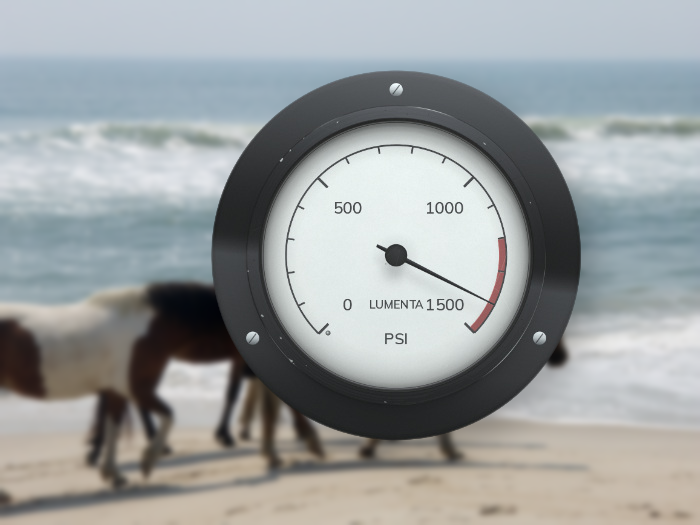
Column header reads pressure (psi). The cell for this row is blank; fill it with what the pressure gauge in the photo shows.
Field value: 1400 psi
